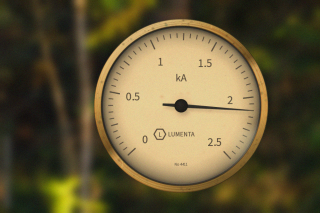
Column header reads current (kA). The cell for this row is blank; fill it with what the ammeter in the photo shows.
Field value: 2.1 kA
